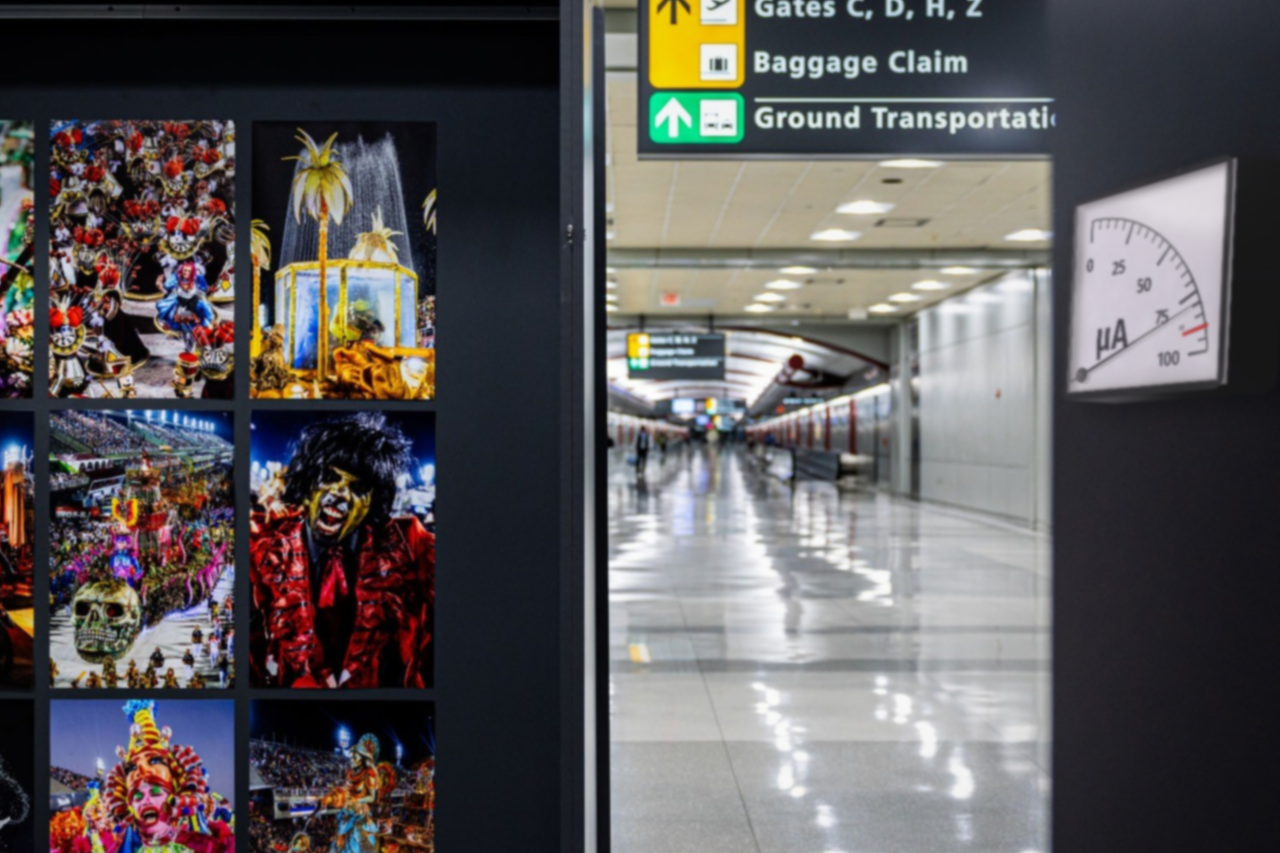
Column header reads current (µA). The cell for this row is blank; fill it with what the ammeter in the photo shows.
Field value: 80 µA
